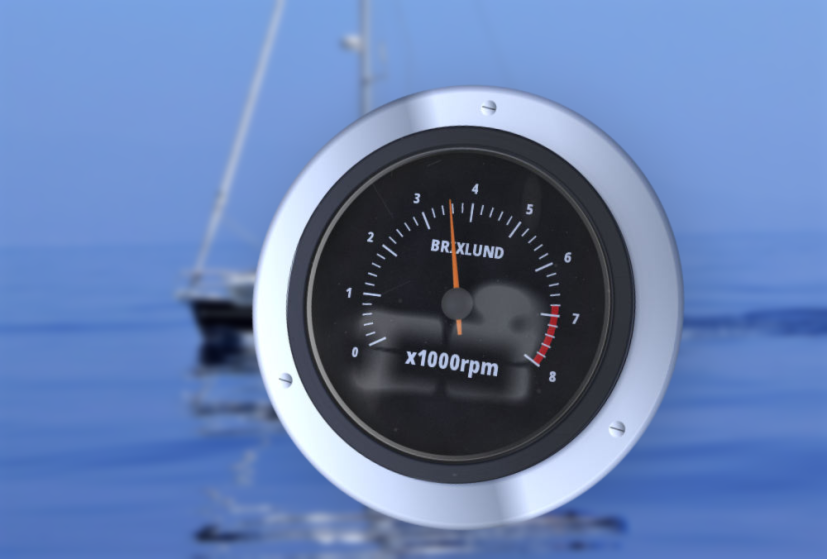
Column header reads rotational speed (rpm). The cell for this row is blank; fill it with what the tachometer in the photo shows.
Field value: 3600 rpm
